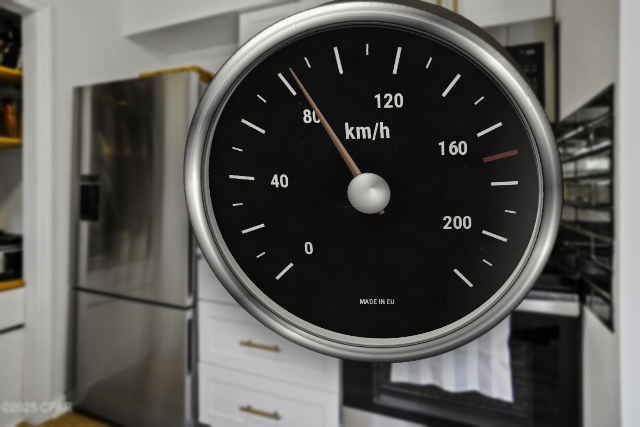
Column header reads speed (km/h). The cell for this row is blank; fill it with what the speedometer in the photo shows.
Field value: 85 km/h
